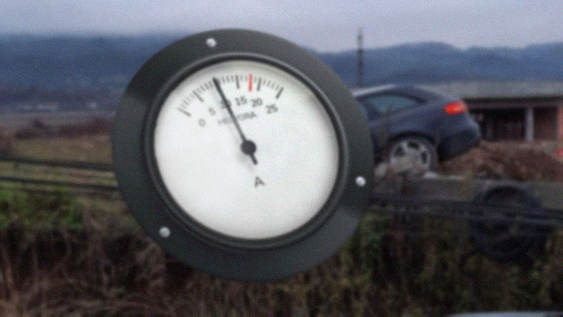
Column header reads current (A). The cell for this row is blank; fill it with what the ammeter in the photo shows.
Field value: 10 A
